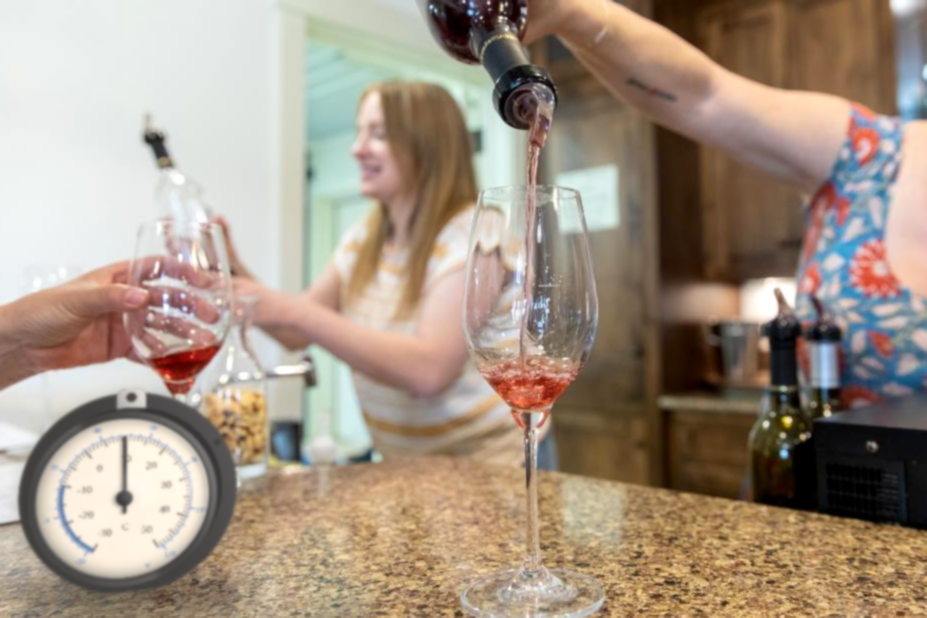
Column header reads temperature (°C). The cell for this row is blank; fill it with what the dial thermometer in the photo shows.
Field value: 10 °C
